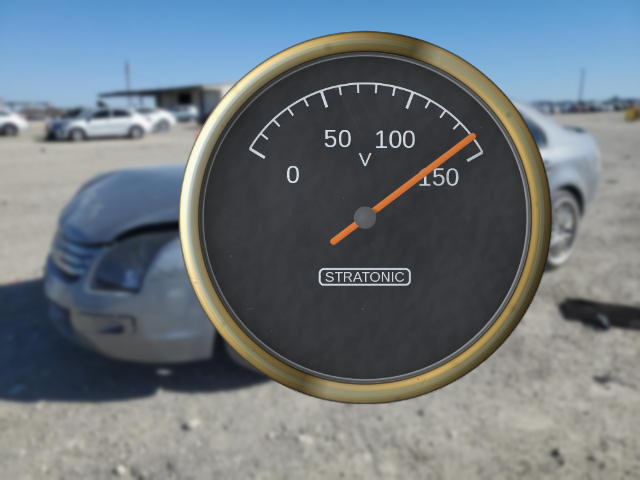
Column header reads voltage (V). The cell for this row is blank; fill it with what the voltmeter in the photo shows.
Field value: 140 V
